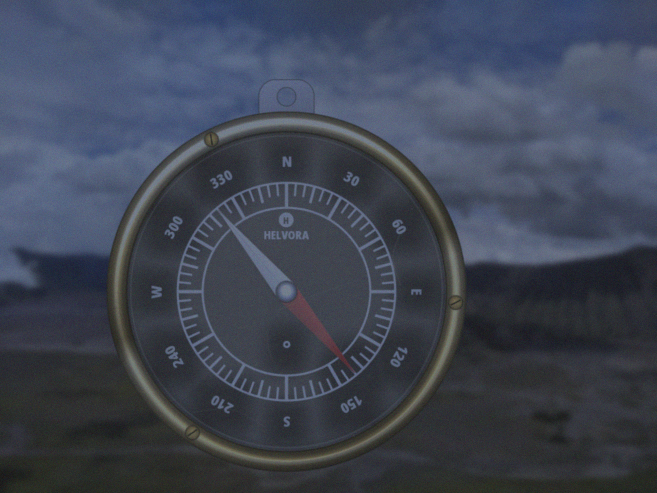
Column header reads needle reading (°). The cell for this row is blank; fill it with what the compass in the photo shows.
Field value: 140 °
